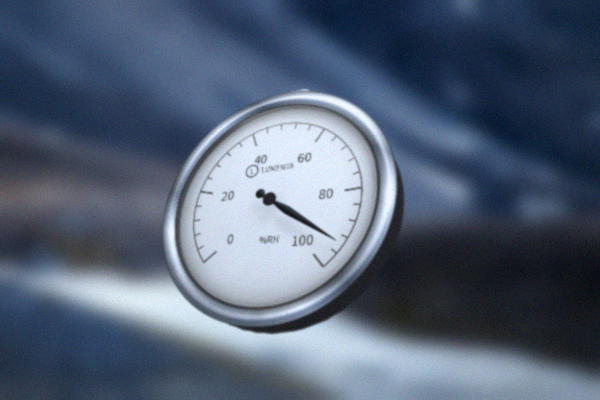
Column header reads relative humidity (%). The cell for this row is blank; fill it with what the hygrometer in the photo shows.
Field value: 94 %
